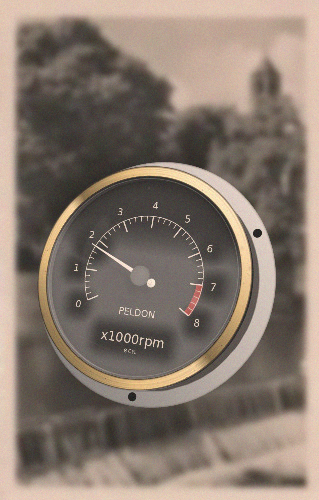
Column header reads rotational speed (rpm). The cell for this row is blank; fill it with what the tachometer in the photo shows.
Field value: 1800 rpm
